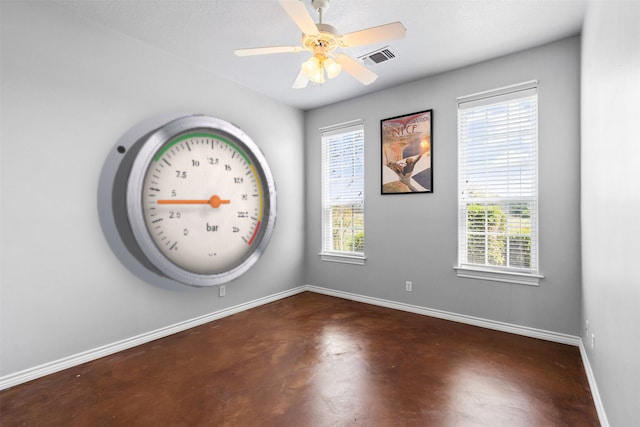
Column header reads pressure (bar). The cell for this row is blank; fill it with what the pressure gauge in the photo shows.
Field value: 4 bar
